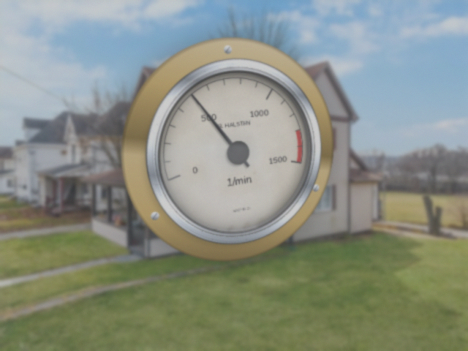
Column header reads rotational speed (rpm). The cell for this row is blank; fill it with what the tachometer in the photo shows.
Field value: 500 rpm
